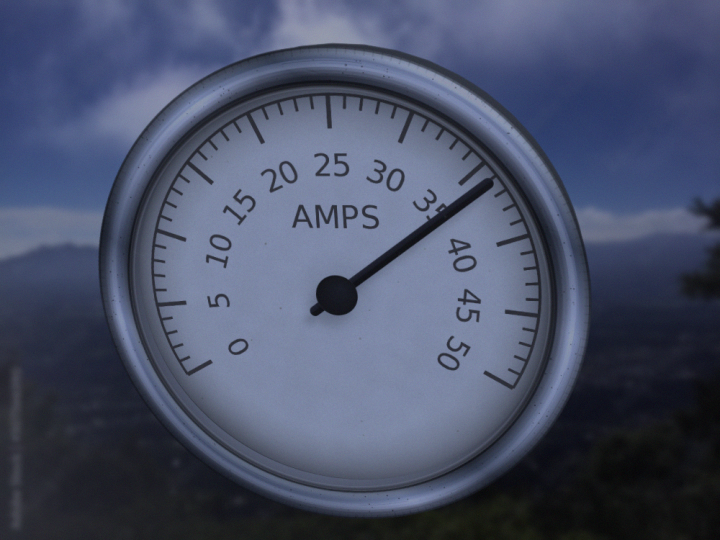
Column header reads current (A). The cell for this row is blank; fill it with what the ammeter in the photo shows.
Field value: 36 A
